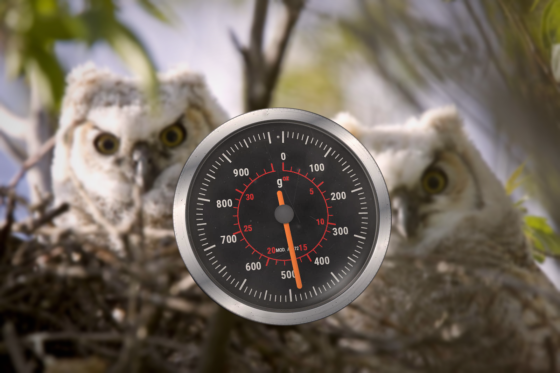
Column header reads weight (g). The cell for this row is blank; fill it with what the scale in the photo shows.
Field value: 480 g
